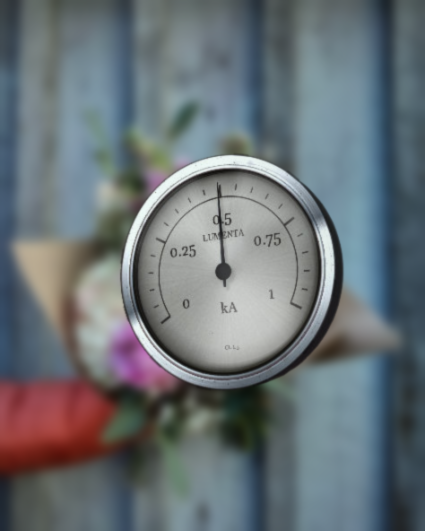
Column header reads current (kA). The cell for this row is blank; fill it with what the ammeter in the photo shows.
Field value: 0.5 kA
